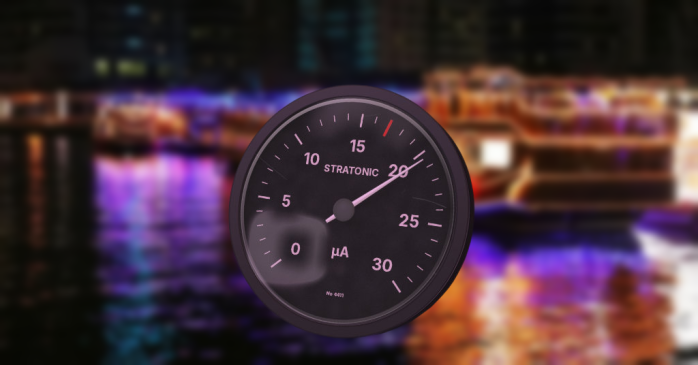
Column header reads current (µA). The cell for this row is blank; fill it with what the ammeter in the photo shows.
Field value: 20.5 µA
